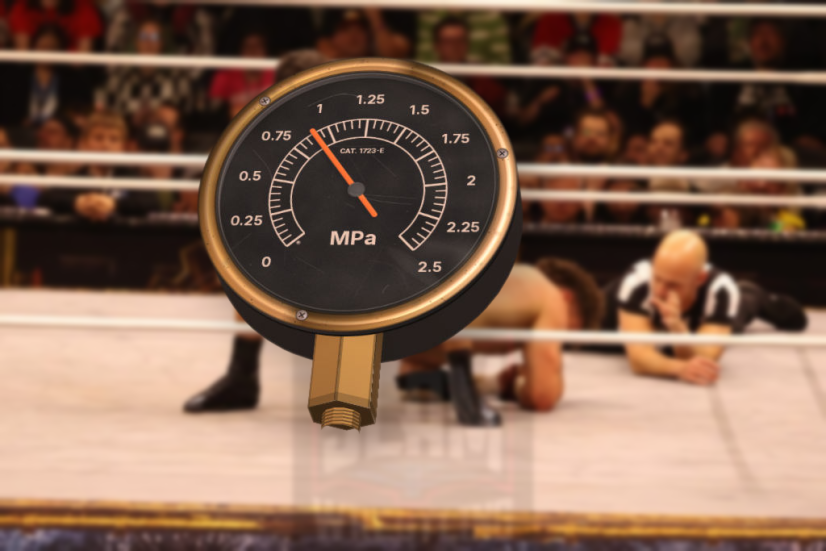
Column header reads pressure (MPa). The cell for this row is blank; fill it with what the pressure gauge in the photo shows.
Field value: 0.9 MPa
